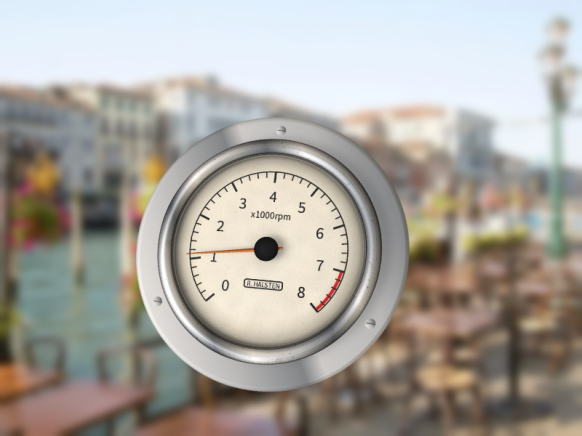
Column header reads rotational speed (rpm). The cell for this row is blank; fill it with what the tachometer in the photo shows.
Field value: 1100 rpm
